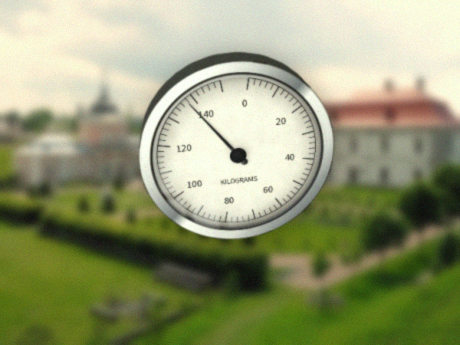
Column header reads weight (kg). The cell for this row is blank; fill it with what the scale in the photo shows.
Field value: 138 kg
